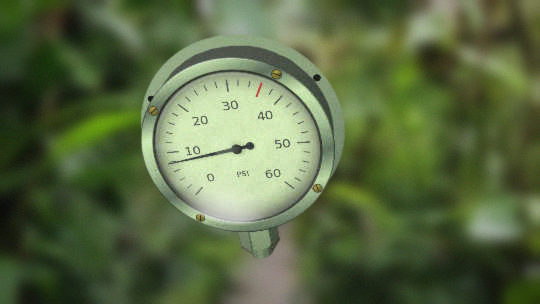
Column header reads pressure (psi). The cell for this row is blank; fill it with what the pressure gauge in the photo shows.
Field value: 8 psi
